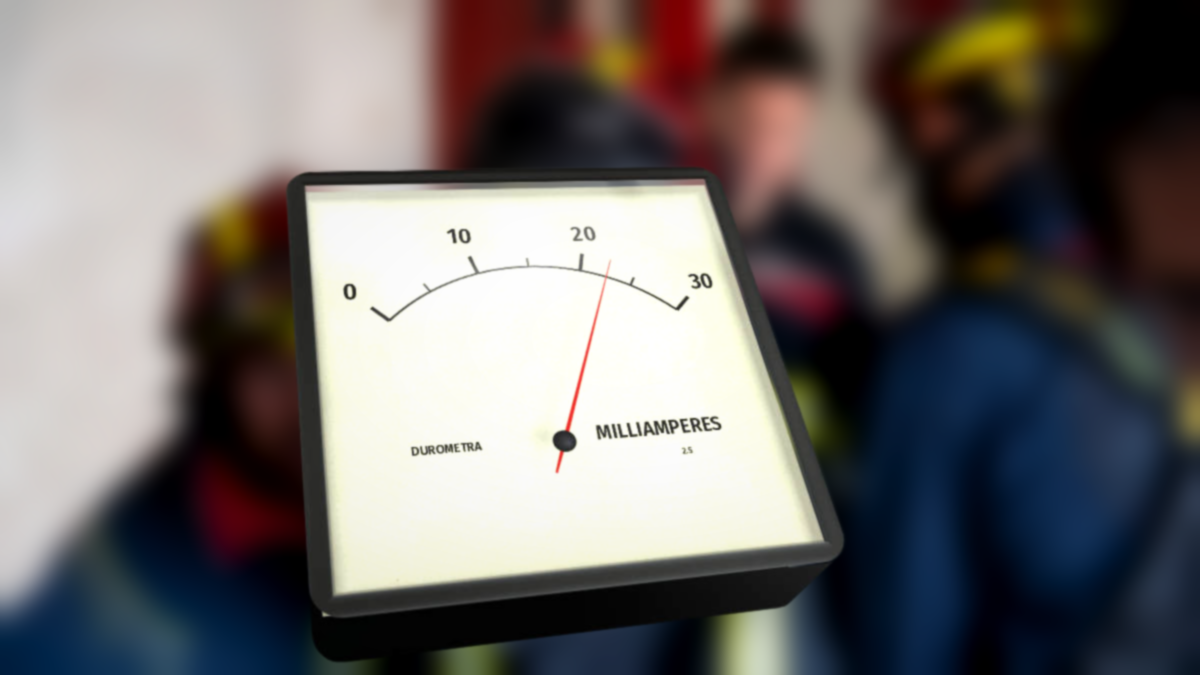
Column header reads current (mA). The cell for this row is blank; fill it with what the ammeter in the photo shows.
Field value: 22.5 mA
